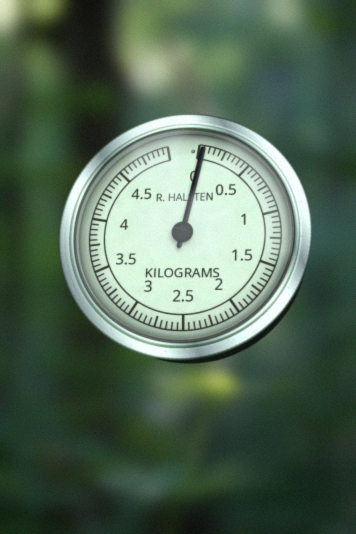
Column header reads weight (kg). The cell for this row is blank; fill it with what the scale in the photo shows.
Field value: 0.05 kg
